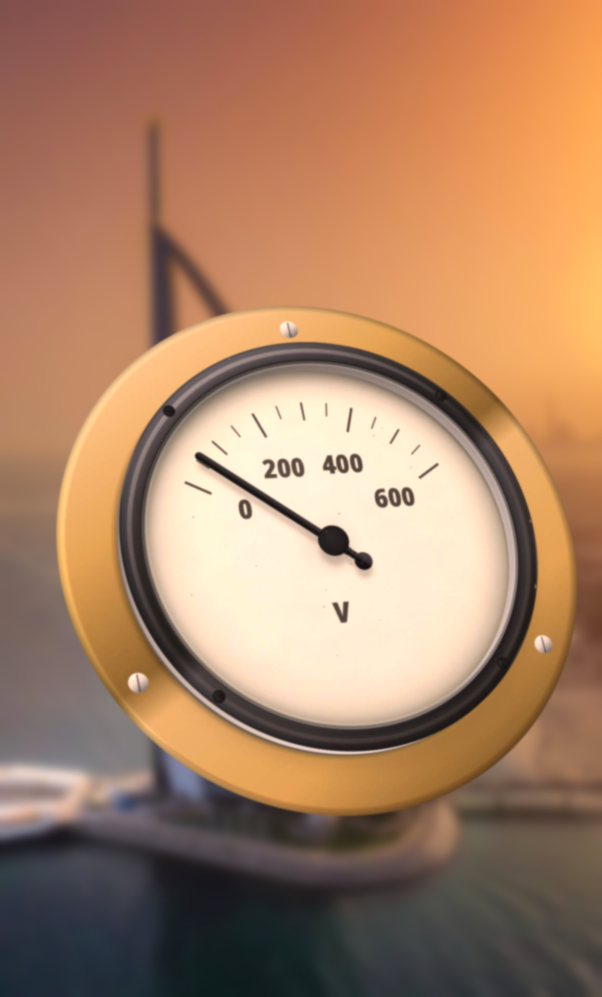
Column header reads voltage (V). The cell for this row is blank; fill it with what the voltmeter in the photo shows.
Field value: 50 V
